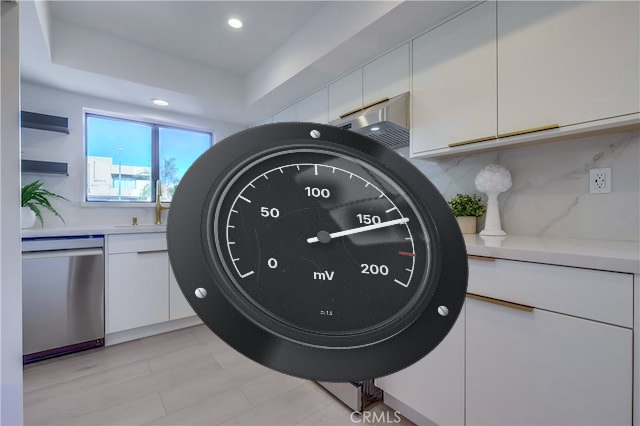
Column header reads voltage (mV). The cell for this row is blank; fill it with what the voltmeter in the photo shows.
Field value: 160 mV
